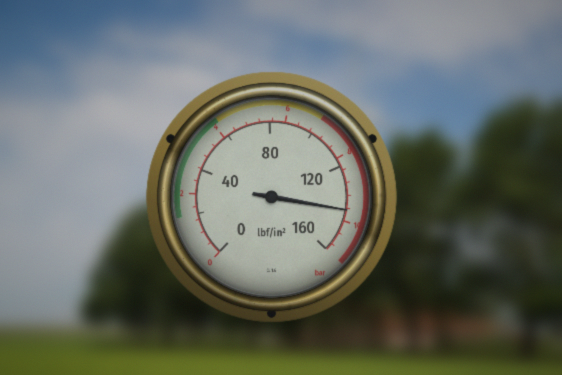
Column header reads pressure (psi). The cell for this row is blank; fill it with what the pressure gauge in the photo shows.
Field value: 140 psi
